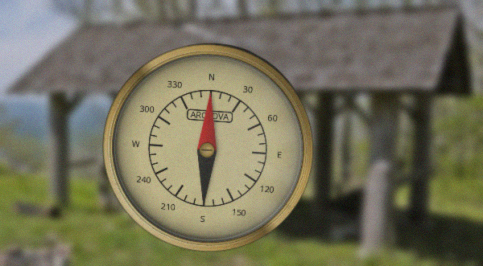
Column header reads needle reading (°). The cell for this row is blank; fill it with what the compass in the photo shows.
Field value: 0 °
